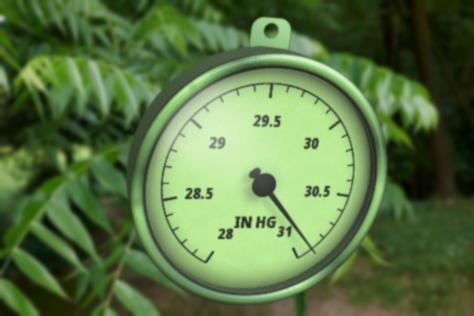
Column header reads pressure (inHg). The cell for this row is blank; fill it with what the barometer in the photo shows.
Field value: 30.9 inHg
